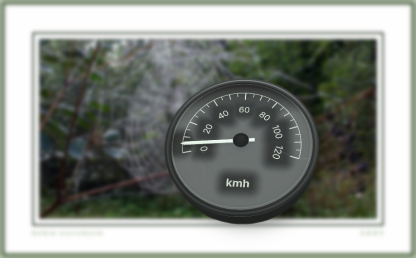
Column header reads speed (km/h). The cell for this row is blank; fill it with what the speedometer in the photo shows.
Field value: 5 km/h
